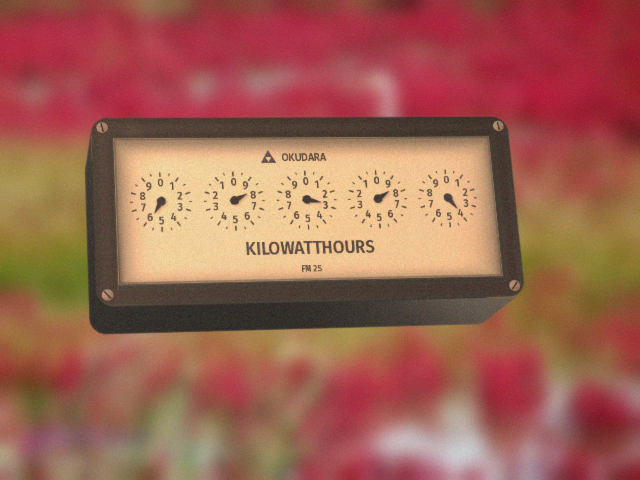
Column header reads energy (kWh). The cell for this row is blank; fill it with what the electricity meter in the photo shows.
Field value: 58284 kWh
